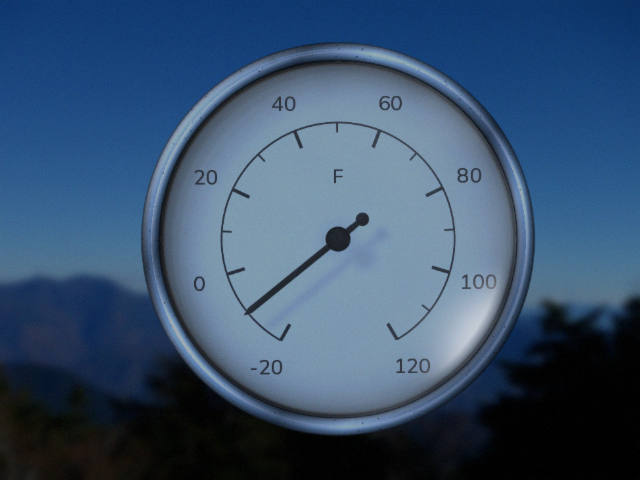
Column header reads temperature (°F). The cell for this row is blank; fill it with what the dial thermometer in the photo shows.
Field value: -10 °F
